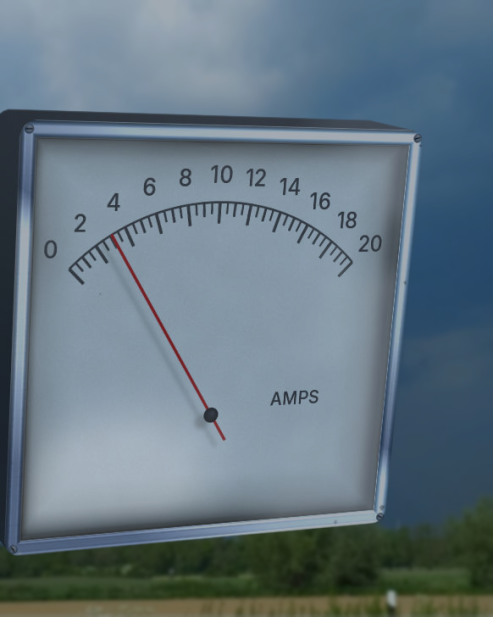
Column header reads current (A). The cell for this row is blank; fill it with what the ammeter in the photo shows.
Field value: 3 A
